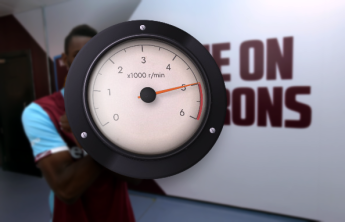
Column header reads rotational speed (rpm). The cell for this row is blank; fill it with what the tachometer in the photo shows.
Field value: 5000 rpm
